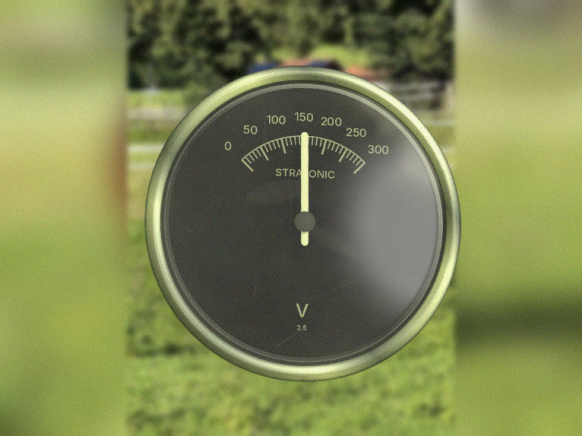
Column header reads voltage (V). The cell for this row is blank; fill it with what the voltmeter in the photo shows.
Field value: 150 V
